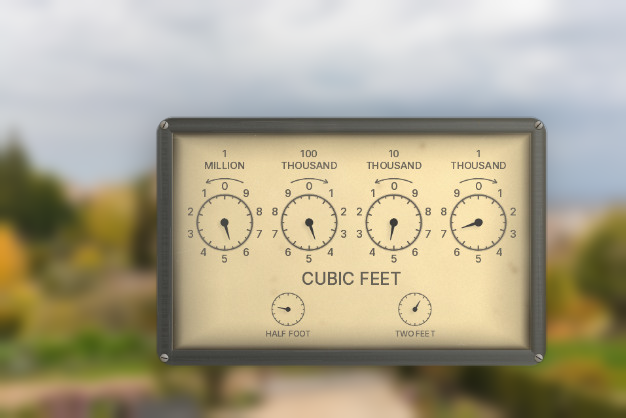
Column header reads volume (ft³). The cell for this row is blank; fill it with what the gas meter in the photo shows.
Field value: 544700 ft³
